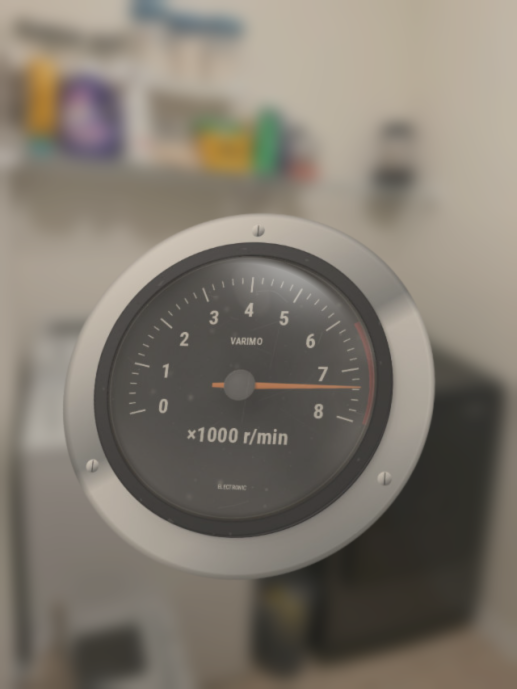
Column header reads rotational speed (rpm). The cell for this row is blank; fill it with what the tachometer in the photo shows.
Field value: 7400 rpm
